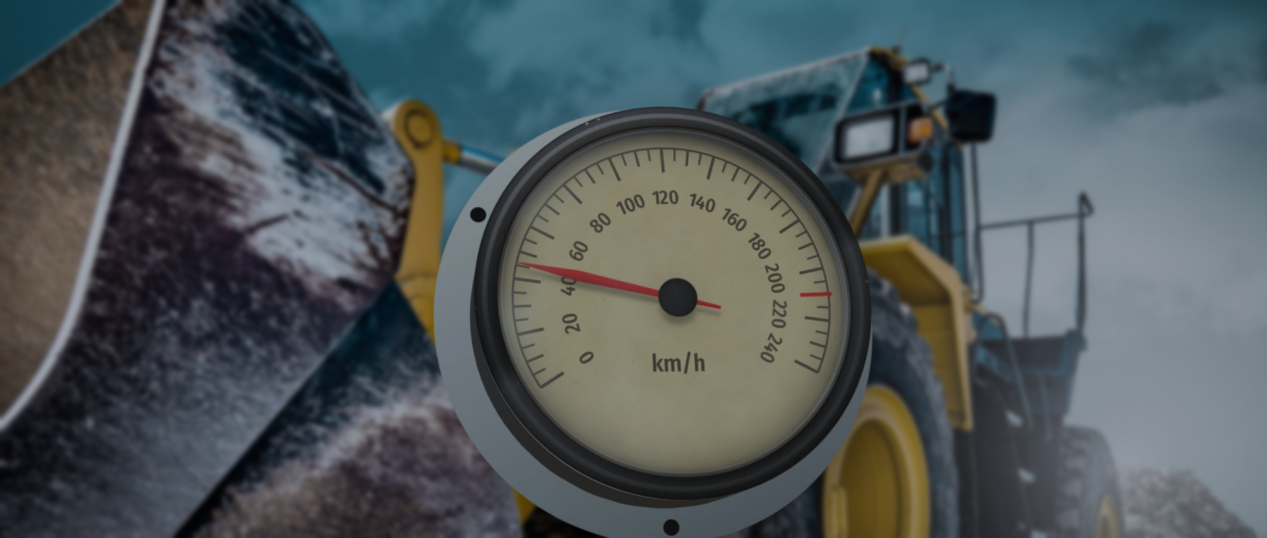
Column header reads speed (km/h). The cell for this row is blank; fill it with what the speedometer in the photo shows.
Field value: 45 km/h
